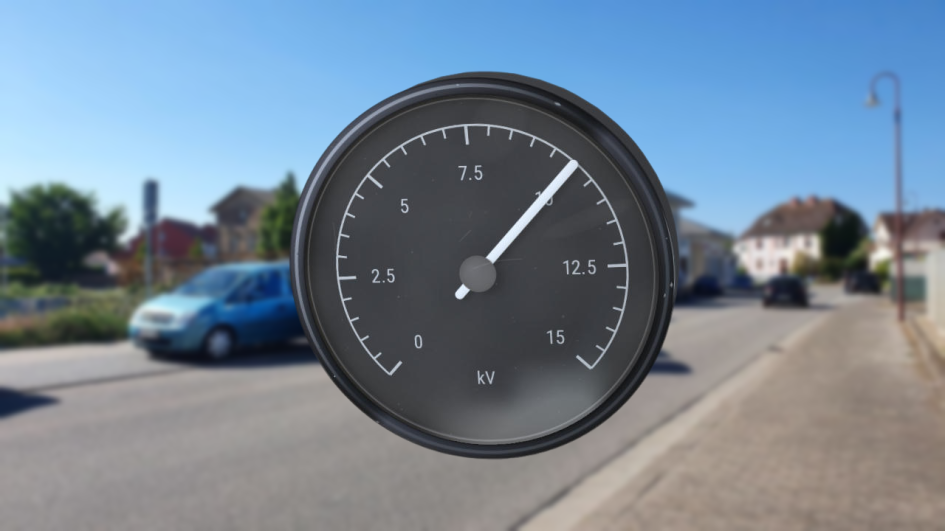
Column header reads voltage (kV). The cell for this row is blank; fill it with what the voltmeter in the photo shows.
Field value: 10 kV
